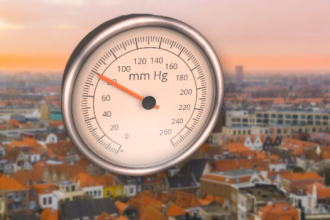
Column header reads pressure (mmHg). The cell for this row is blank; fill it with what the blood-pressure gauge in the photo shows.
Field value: 80 mmHg
